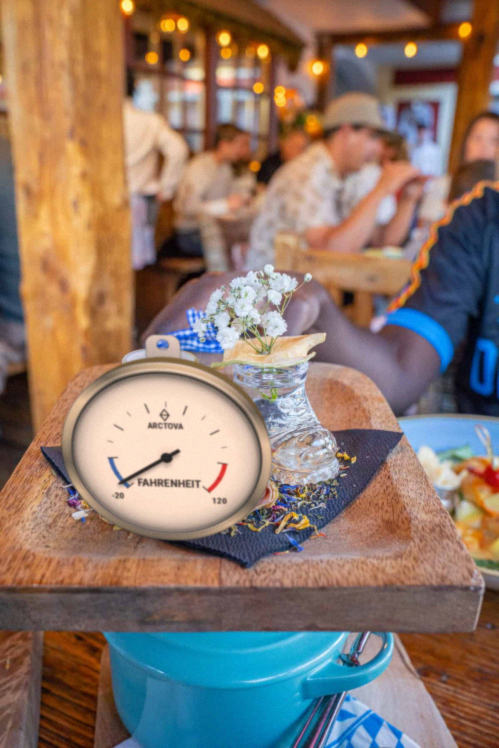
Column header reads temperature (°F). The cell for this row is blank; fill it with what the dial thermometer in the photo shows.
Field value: -15 °F
